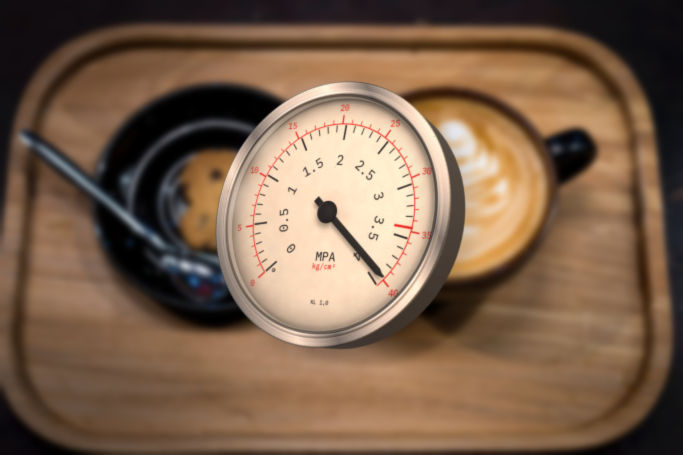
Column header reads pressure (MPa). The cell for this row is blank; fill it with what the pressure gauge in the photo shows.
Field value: 3.9 MPa
